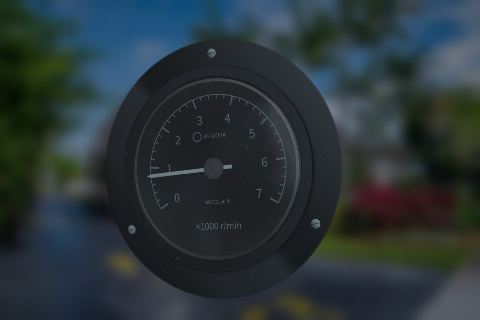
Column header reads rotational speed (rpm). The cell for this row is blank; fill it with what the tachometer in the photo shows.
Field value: 800 rpm
